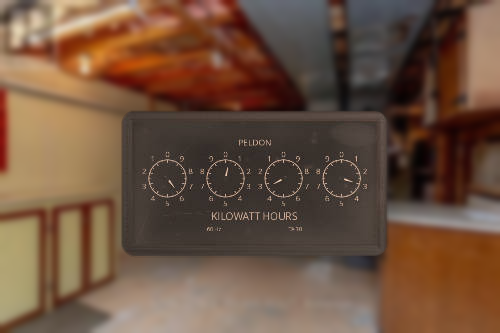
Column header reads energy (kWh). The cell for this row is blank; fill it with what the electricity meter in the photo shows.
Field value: 6033 kWh
